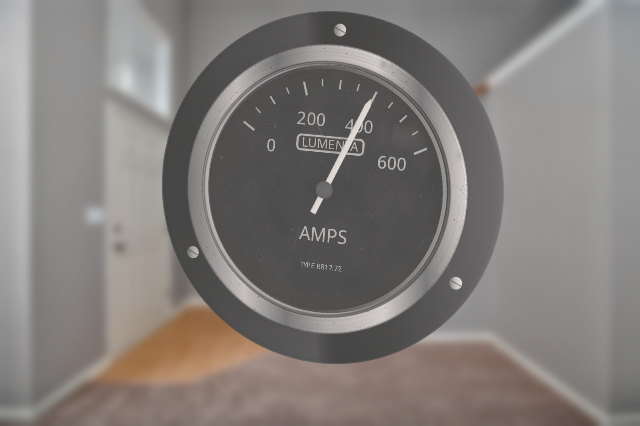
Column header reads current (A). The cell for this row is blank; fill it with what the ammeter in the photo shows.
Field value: 400 A
